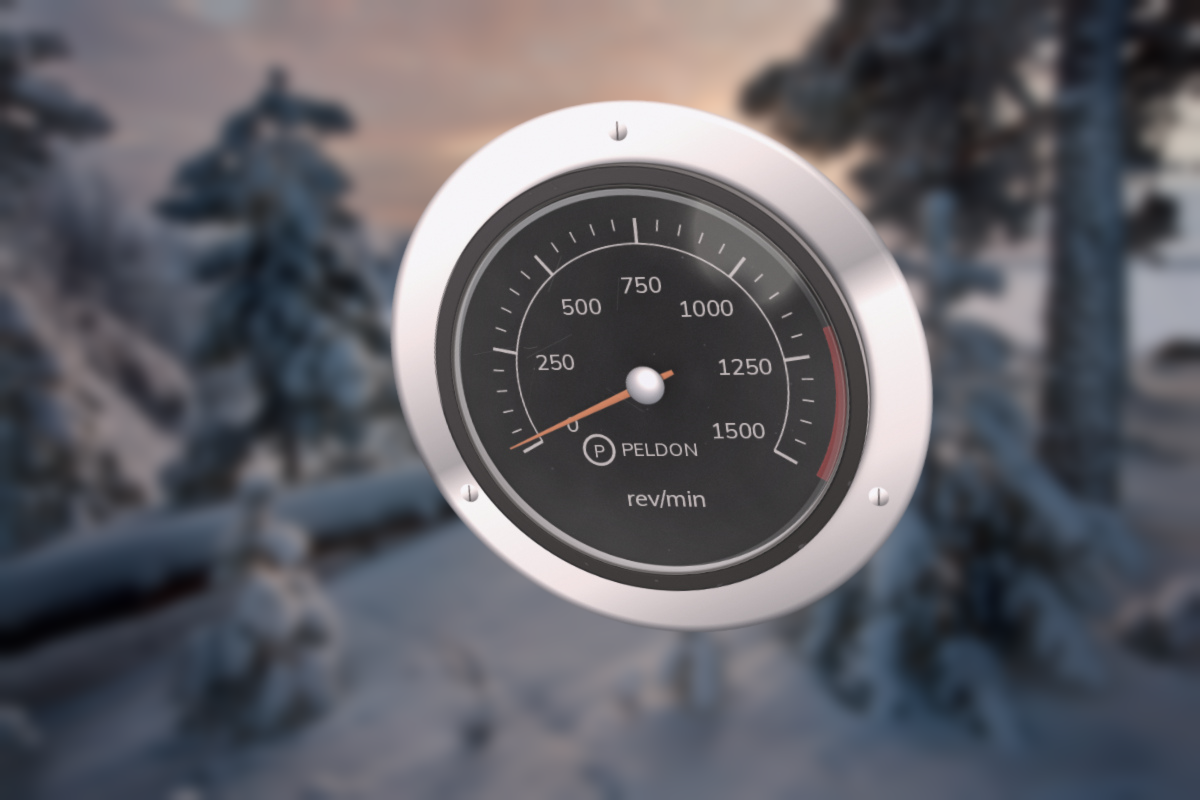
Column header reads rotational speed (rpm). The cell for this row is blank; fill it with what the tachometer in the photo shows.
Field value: 25 rpm
